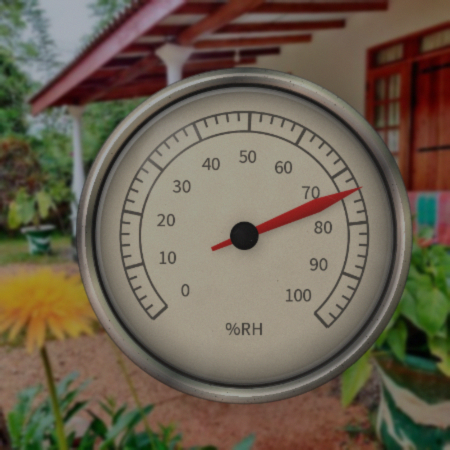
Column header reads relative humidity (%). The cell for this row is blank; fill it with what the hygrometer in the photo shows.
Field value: 74 %
